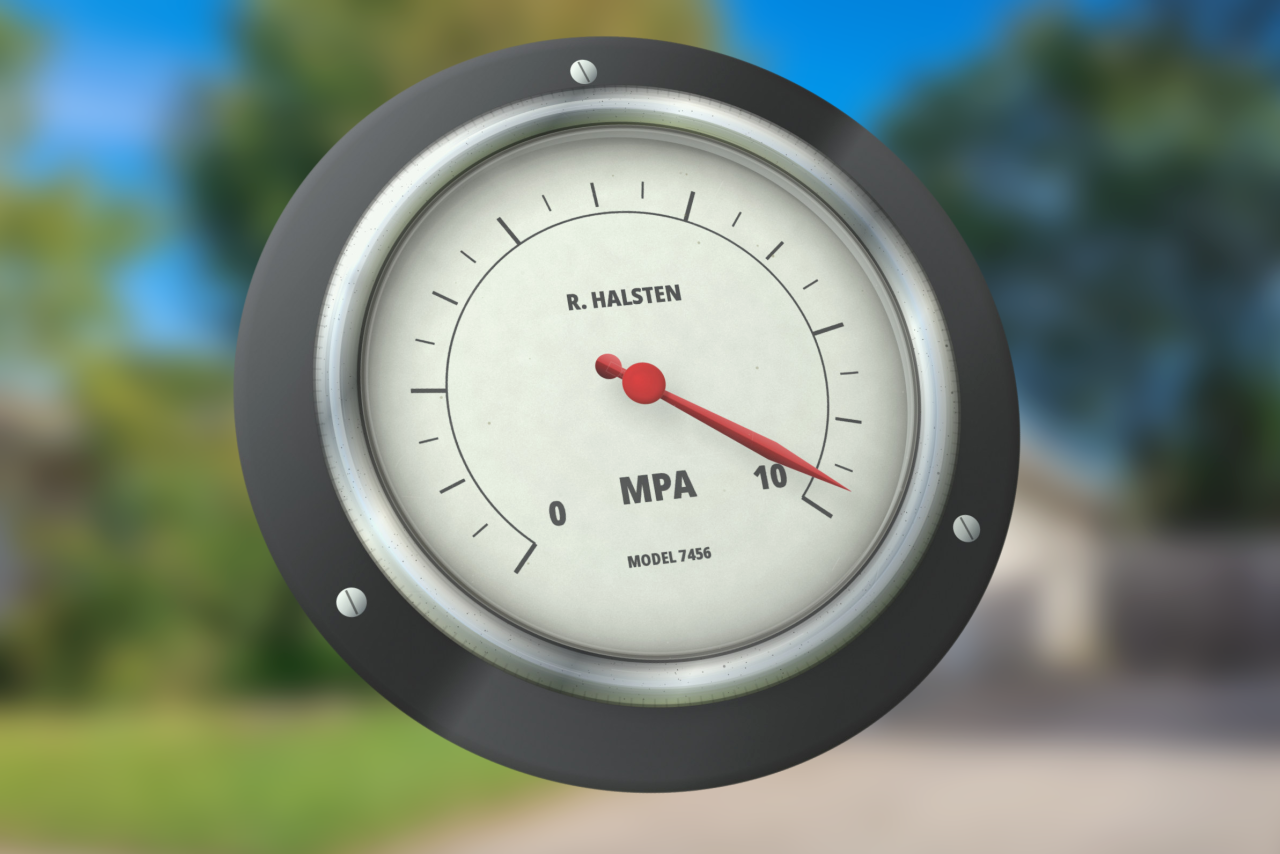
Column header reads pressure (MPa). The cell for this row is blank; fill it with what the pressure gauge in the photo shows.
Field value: 9.75 MPa
